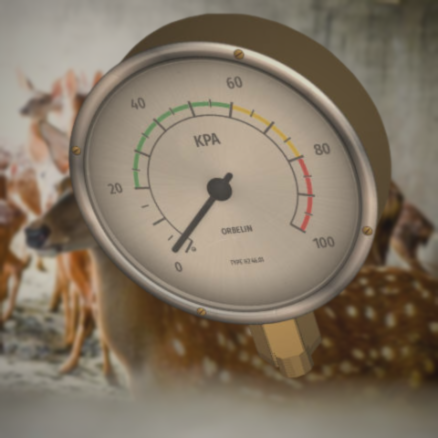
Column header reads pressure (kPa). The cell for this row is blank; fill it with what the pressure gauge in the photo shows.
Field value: 2.5 kPa
